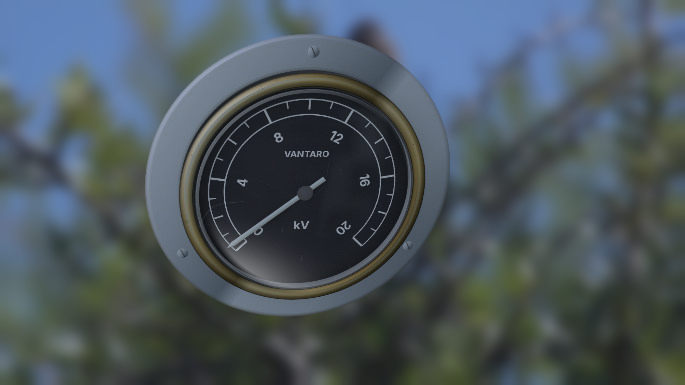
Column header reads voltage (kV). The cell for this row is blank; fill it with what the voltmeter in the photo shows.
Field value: 0.5 kV
